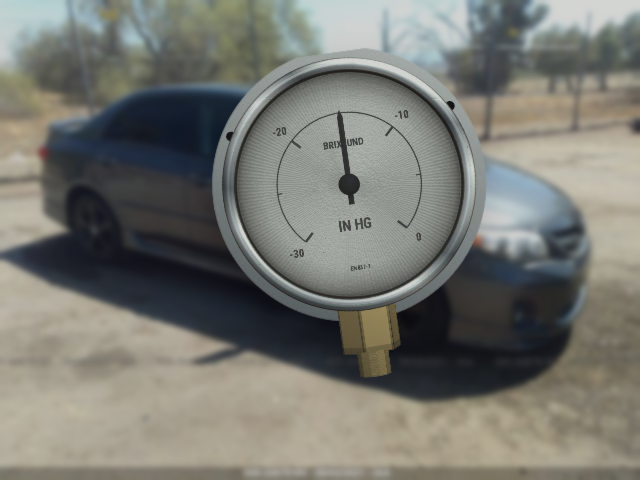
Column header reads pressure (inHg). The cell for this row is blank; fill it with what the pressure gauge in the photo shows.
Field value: -15 inHg
